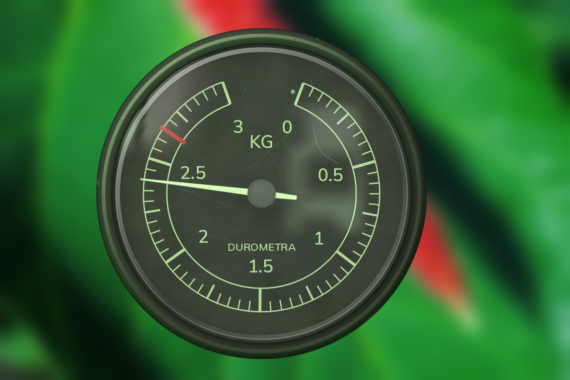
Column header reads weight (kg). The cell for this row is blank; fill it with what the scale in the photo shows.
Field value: 2.4 kg
